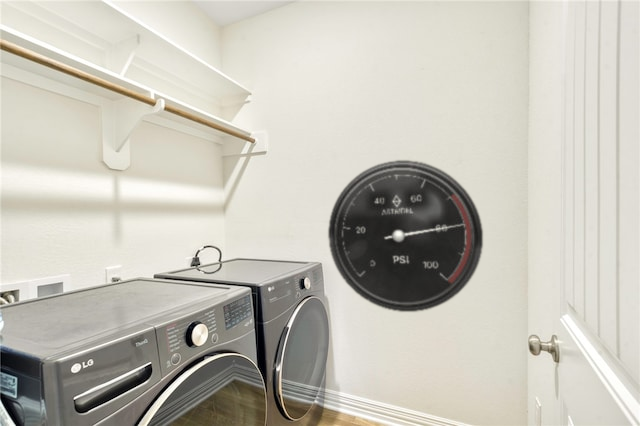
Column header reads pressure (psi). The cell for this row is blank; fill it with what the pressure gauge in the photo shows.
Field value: 80 psi
